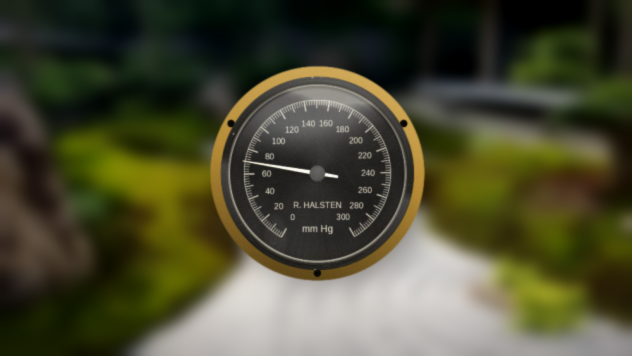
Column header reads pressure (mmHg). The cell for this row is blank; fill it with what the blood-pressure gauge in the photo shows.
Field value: 70 mmHg
